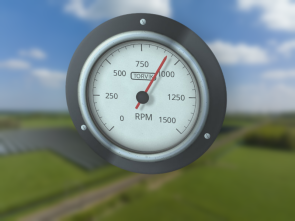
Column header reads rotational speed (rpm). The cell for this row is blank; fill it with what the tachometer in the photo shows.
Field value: 925 rpm
